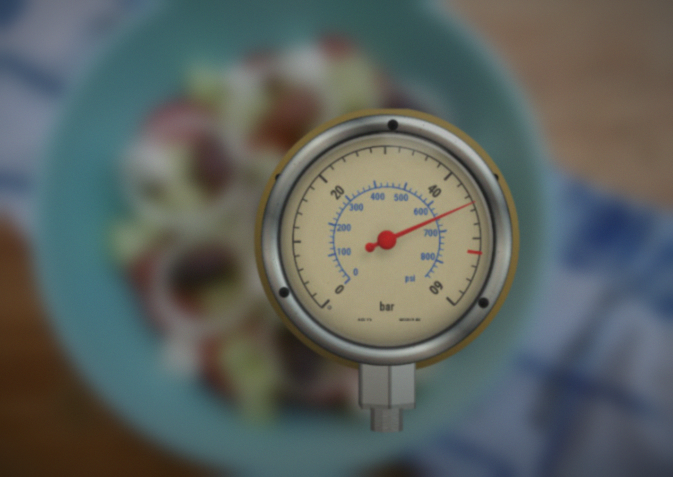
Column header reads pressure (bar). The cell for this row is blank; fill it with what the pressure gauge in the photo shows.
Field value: 45 bar
